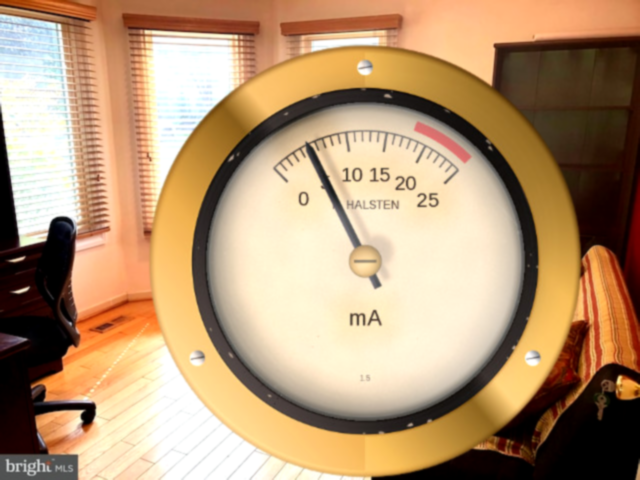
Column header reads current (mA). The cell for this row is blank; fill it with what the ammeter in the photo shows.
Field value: 5 mA
